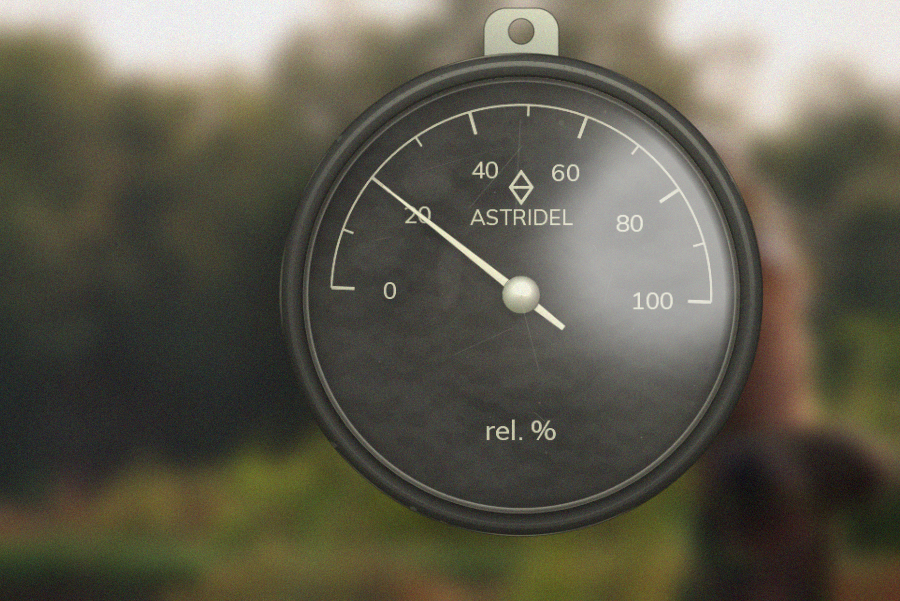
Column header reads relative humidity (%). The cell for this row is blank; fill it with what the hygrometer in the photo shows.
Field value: 20 %
